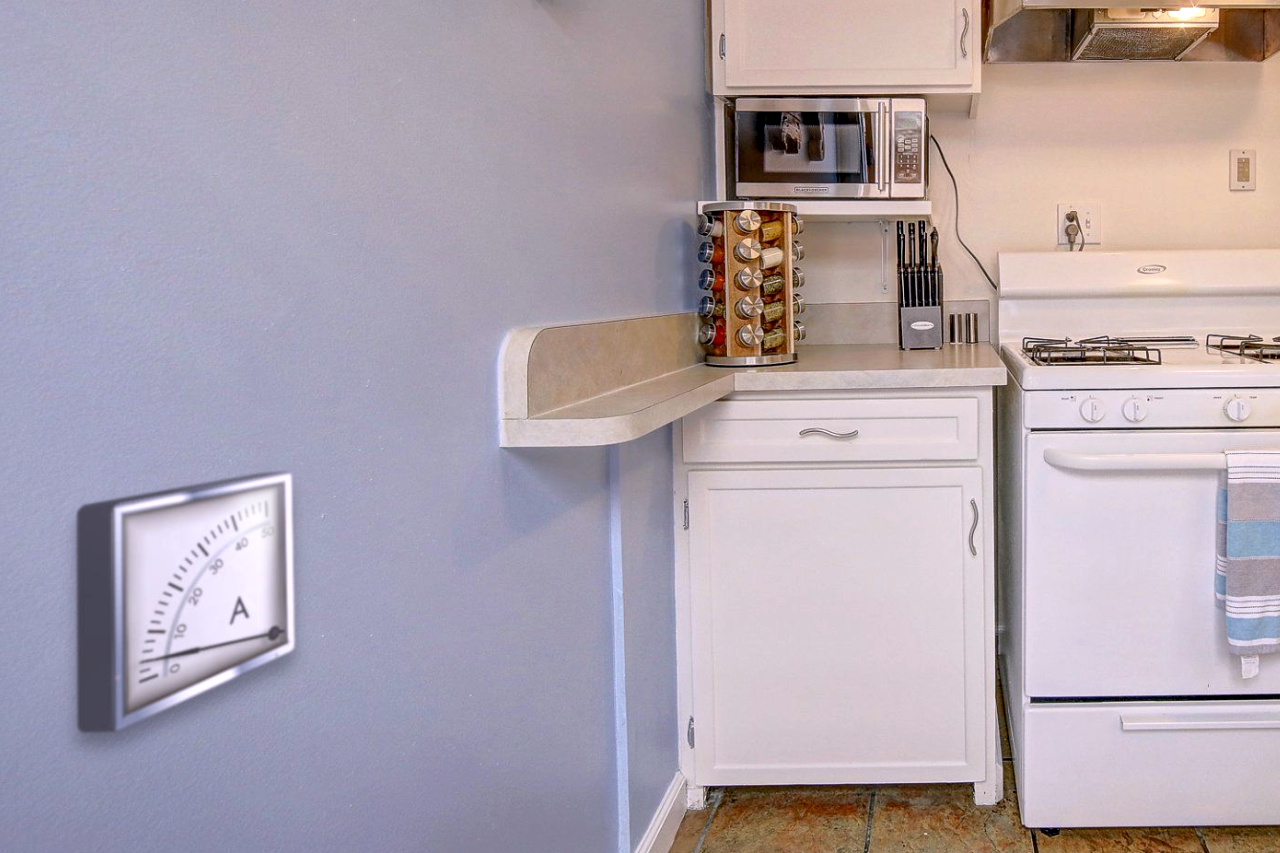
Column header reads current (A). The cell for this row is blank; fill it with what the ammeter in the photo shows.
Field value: 4 A
